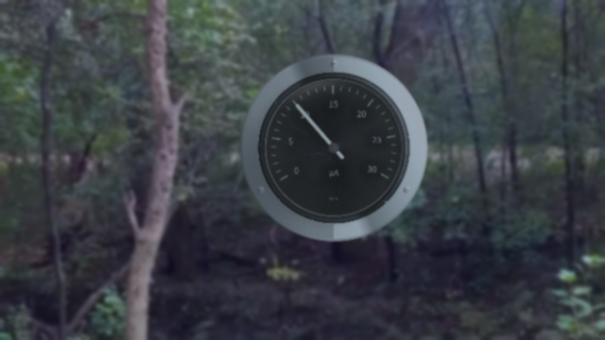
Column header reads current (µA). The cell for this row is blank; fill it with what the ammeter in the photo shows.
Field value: 10 µA
